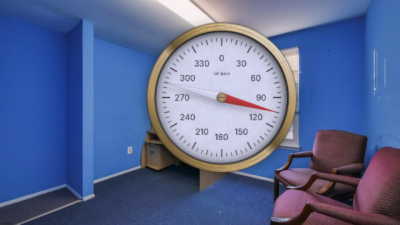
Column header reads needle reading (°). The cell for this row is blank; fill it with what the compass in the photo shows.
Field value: 105 °
